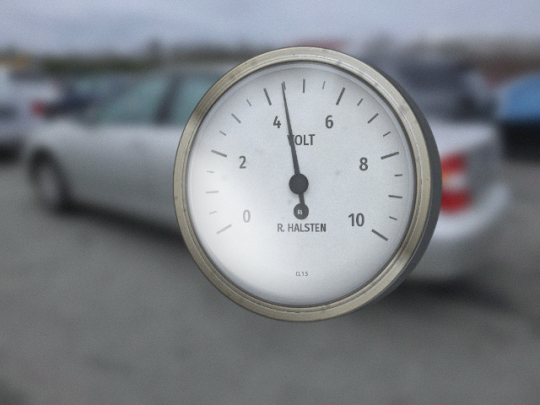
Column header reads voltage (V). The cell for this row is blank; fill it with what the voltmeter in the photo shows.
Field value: 4.5 V
